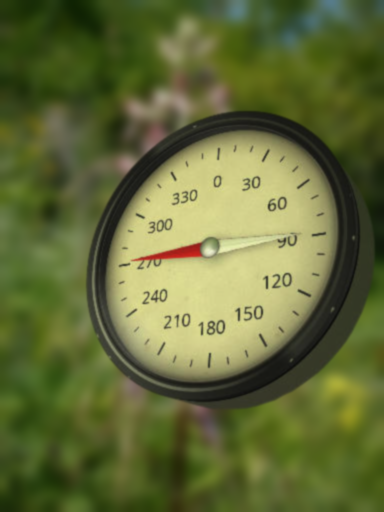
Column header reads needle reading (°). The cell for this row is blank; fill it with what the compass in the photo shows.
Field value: 270 °
